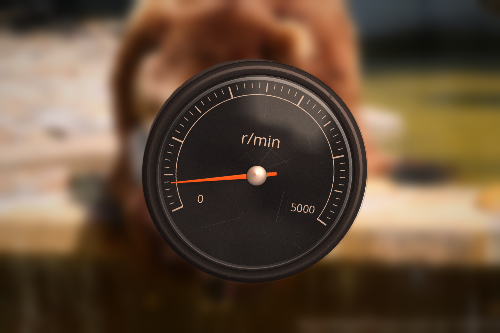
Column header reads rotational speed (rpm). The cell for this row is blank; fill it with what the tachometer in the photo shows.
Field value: 400 rpm
